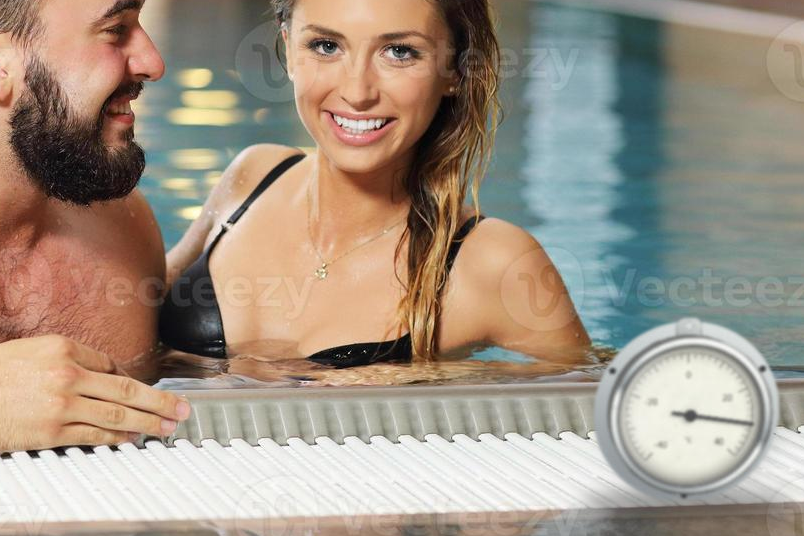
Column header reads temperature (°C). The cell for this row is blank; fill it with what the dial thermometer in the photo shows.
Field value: 30 °C
